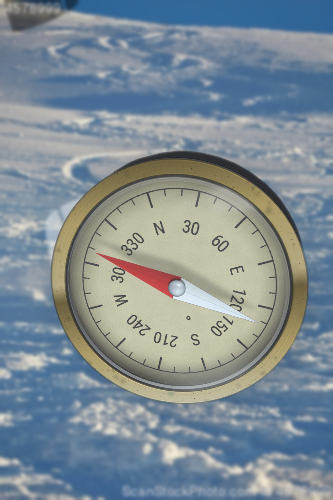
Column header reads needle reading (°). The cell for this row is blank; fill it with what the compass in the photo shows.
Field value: 310 °
